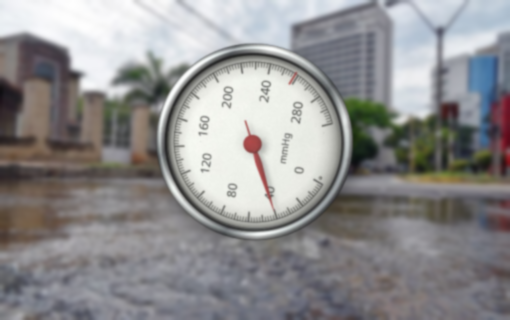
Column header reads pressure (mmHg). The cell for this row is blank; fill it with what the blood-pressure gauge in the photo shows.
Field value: 40 mmHg
